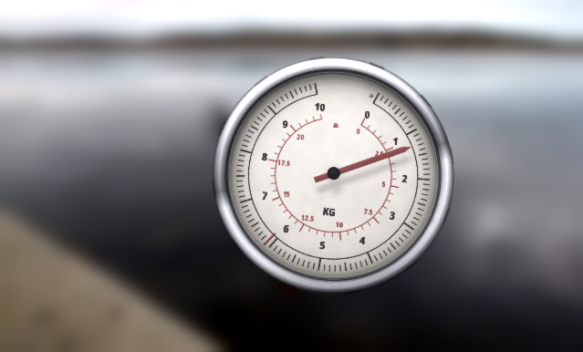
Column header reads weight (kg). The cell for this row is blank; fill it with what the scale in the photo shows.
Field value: 1.3 kg
